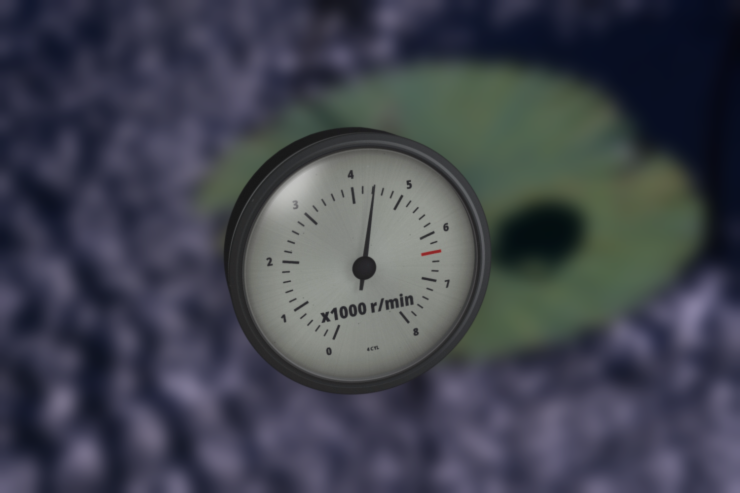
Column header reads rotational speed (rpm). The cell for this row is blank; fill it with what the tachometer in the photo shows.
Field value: 4400 rpm
